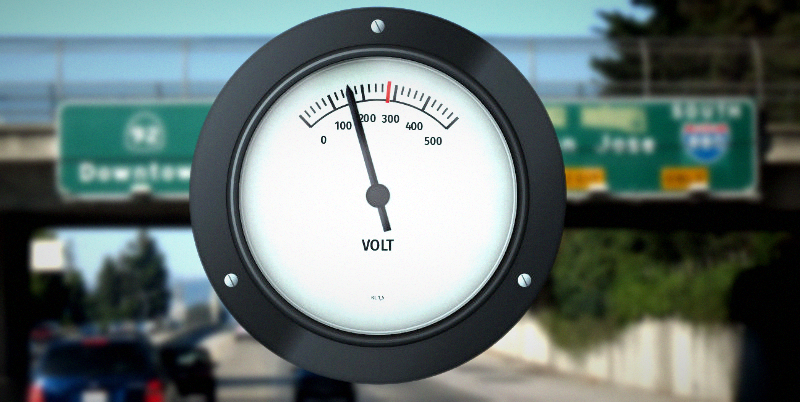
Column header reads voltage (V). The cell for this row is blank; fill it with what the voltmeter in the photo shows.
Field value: 160 V
